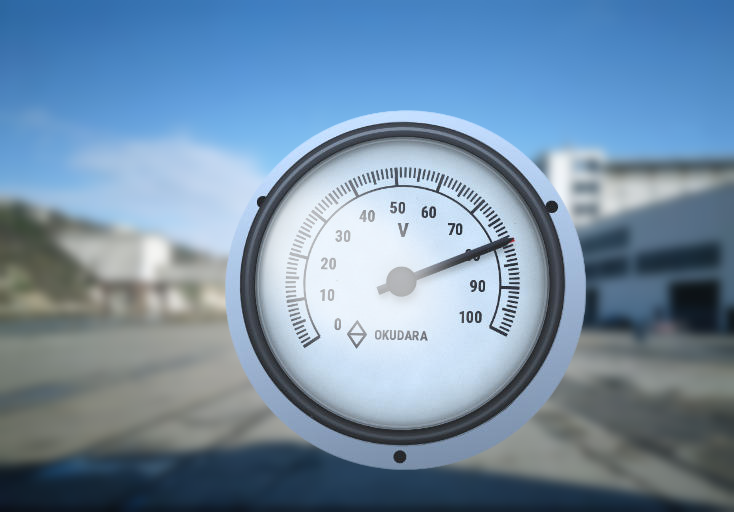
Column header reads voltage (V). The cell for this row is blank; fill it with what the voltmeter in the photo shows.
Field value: 80 V
